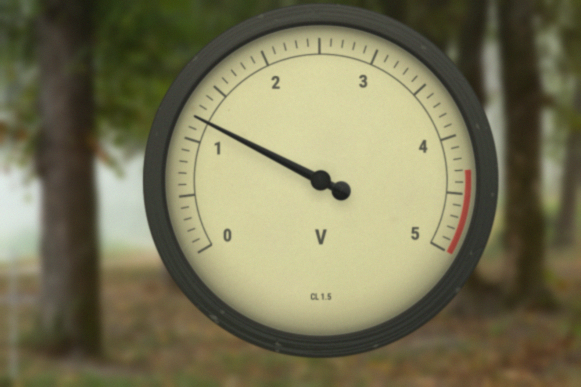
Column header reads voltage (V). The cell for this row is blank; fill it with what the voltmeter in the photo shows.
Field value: 1.2 V
